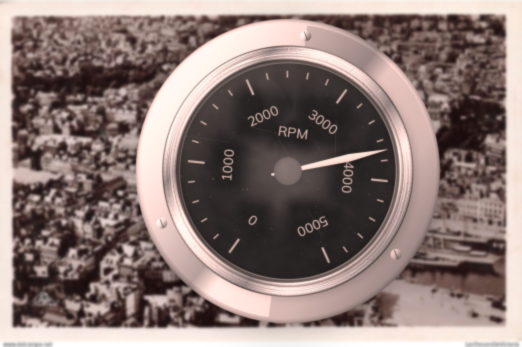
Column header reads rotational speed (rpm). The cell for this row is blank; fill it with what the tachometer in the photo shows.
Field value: 3700 rpm
